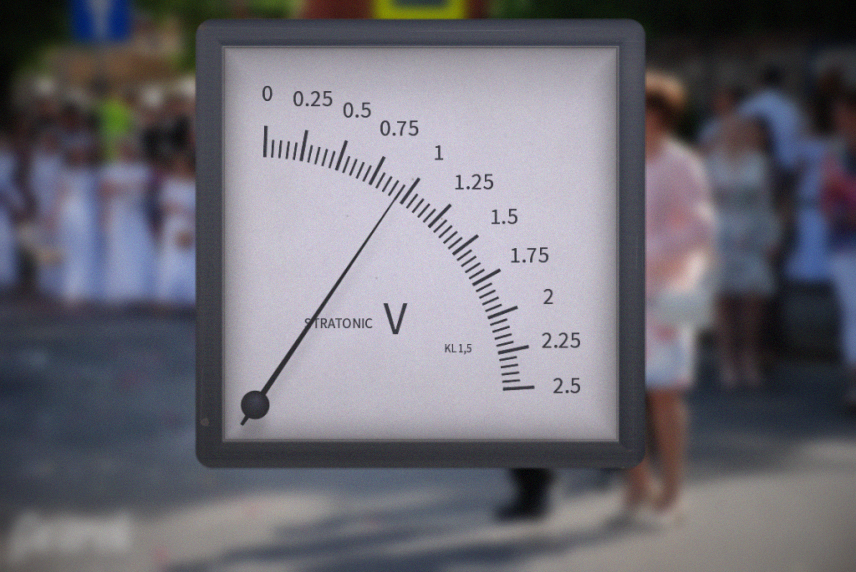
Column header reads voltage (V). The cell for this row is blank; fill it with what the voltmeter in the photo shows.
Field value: 0.95 V
